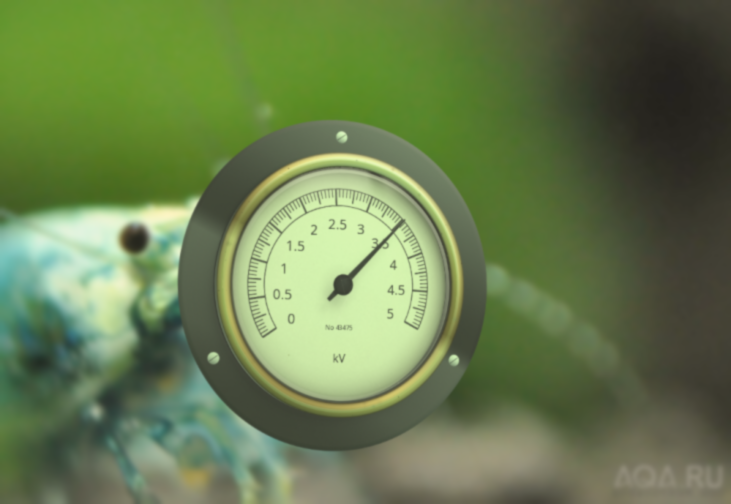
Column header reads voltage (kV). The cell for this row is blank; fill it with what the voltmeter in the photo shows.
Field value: 3.5 kV
